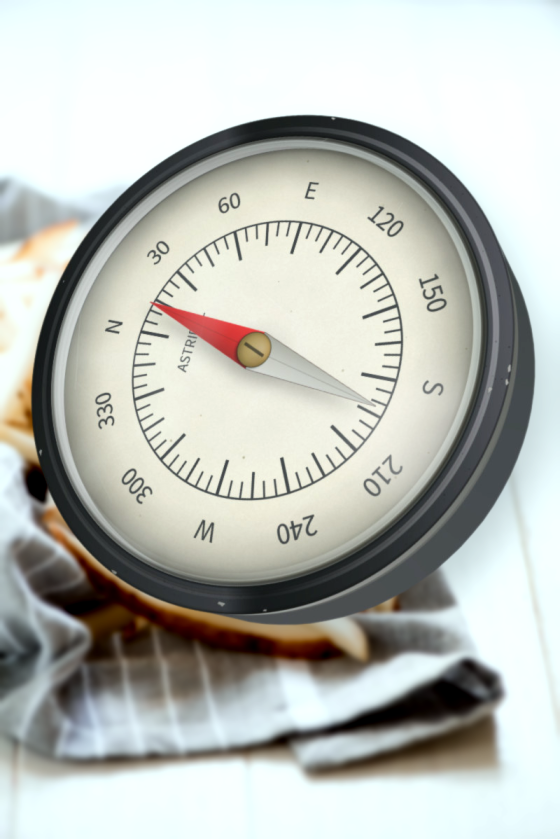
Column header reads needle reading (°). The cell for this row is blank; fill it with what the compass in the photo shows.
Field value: 12.5 °
